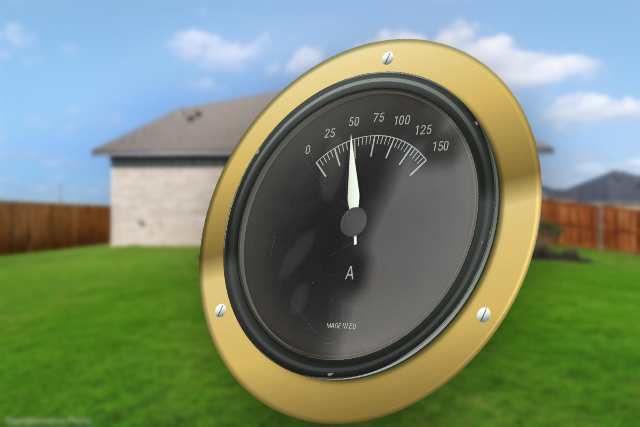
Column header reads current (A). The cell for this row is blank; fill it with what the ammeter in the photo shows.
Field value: 50 A
